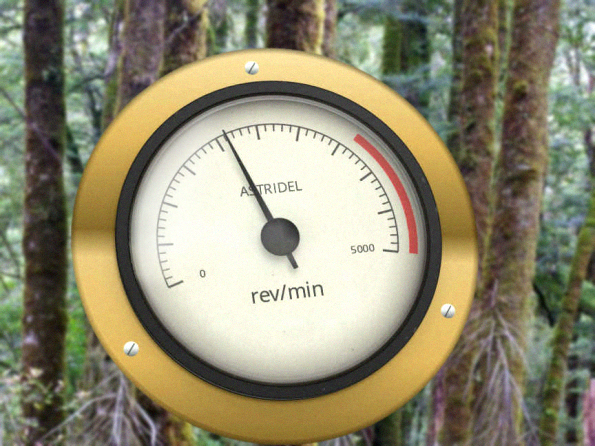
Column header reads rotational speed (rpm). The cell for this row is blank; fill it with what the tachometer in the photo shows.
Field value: 2100 rpm
